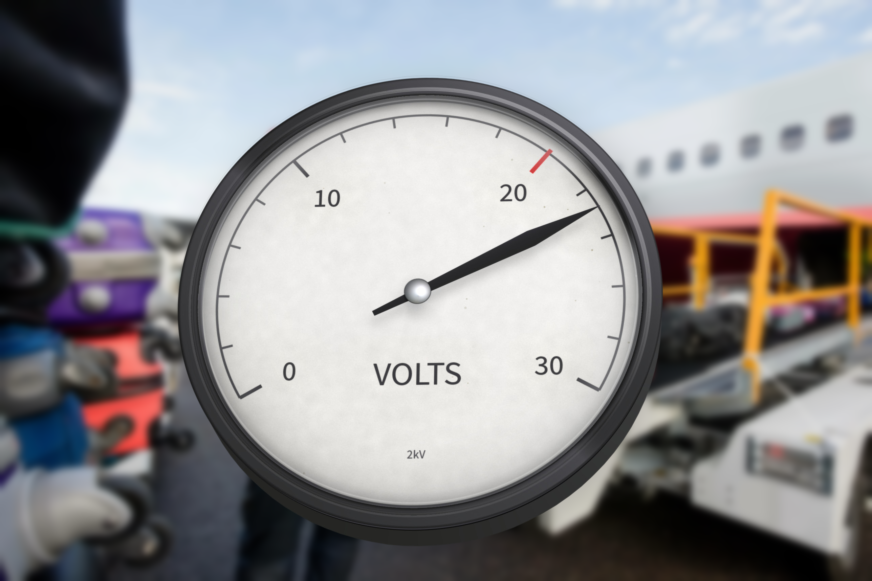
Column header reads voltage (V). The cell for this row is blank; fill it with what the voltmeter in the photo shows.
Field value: 23 V
